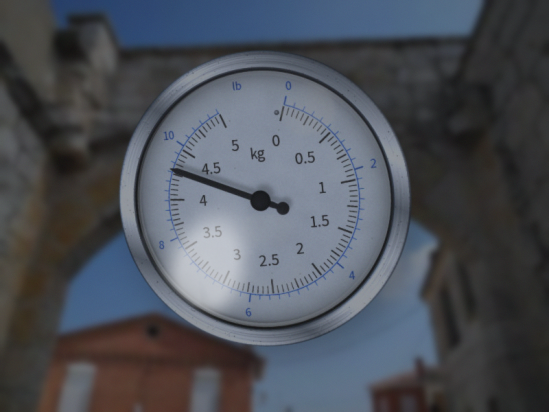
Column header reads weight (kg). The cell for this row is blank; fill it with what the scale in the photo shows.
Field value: 4.3 kg
